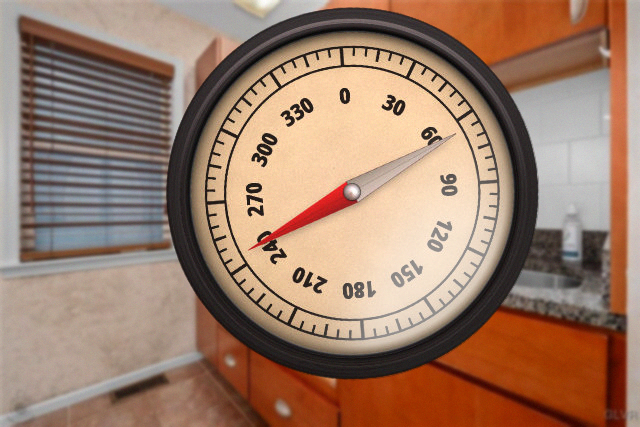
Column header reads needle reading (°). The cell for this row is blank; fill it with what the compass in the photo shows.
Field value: 245 °
